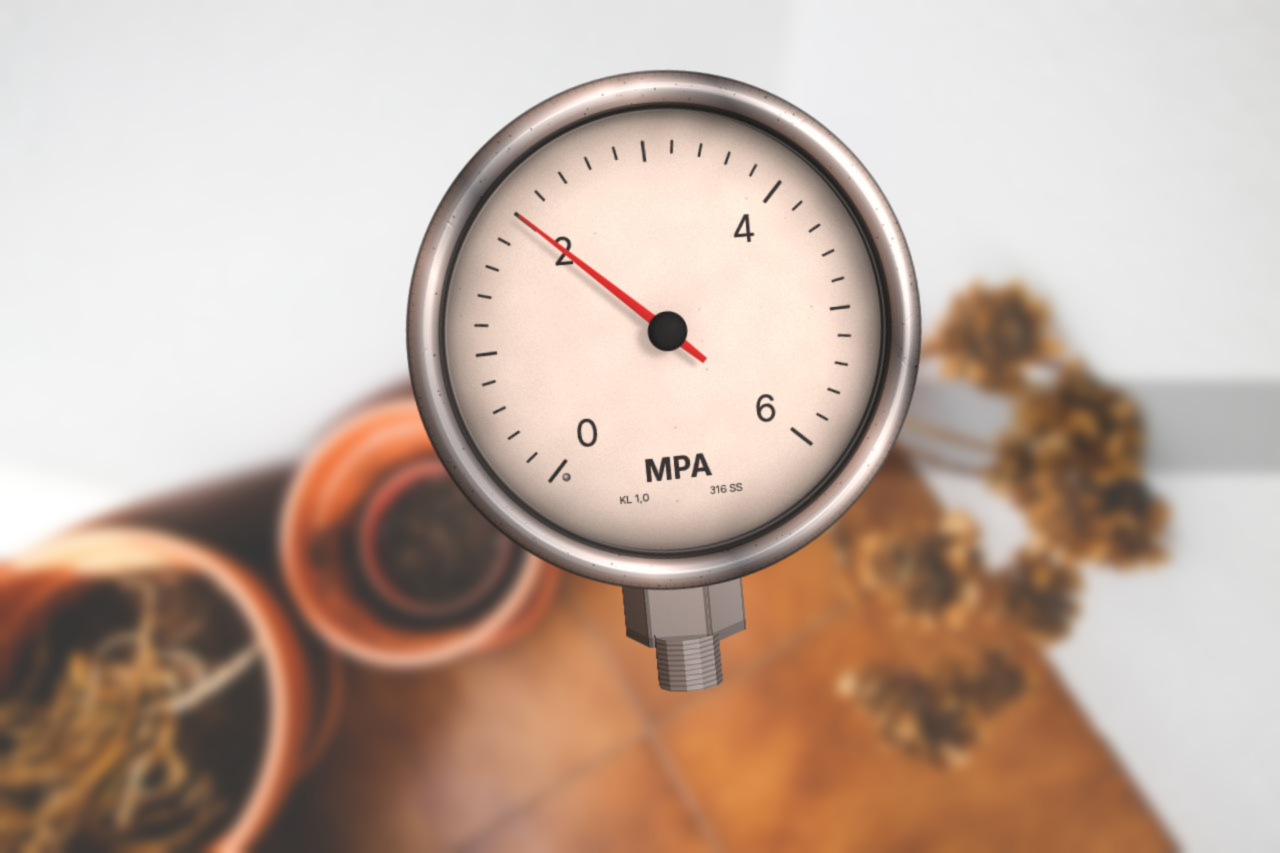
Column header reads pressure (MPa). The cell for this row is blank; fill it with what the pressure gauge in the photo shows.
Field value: 2 MPa
